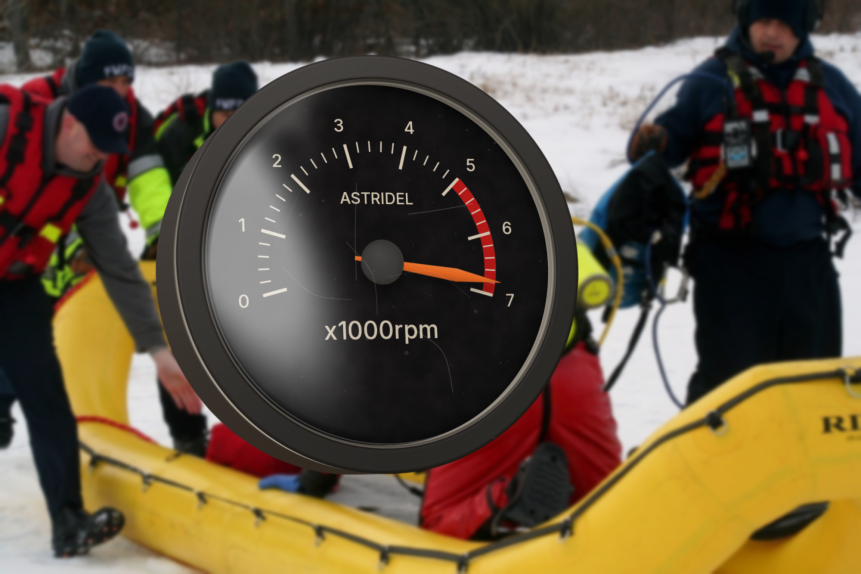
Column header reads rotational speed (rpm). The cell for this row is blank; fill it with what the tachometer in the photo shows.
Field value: 6800 rpm
